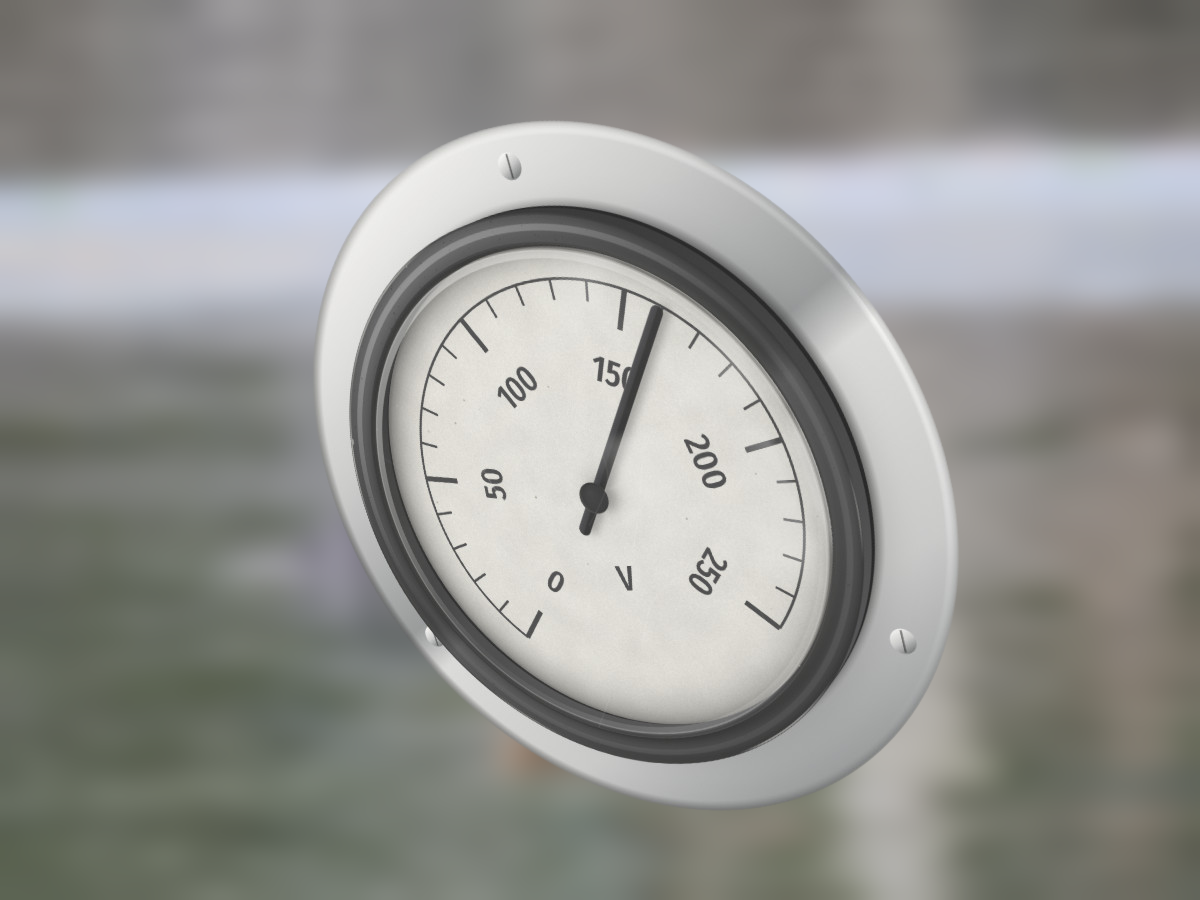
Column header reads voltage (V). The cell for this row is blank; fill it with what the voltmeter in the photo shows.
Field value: 160 V
